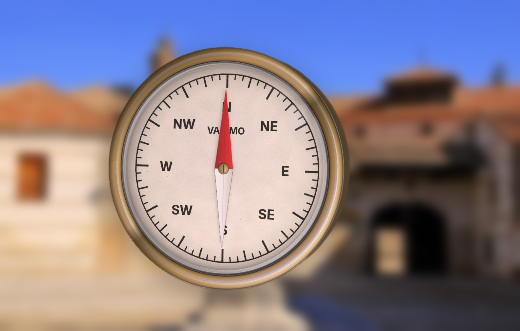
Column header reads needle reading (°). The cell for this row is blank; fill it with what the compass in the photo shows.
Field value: 0 °
